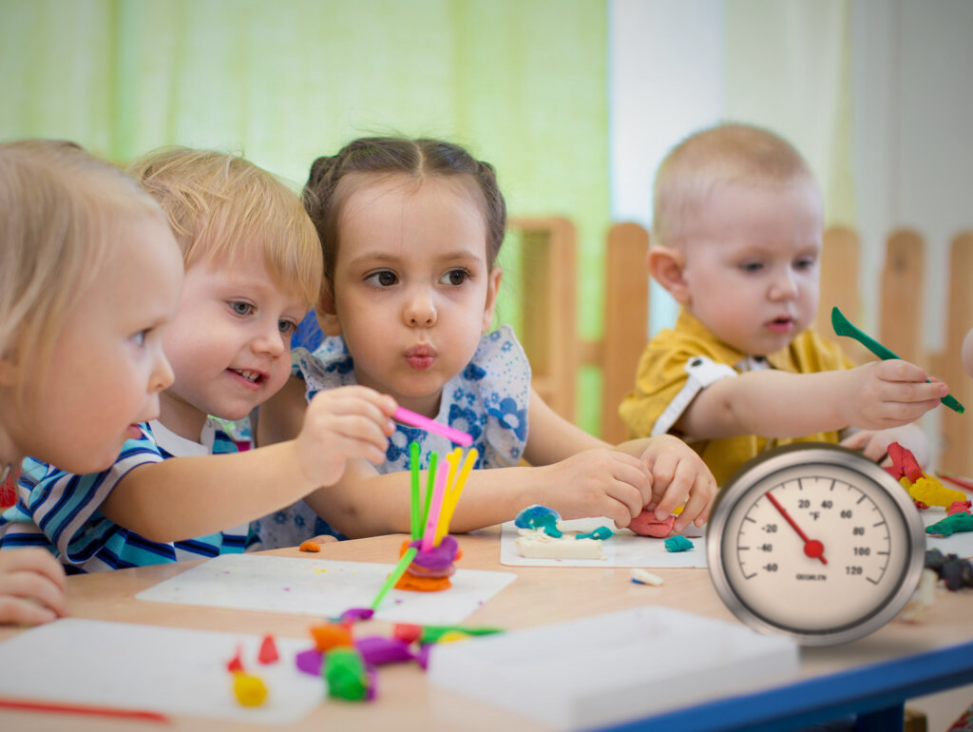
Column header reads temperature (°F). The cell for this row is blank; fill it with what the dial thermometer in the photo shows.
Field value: 0 °F
